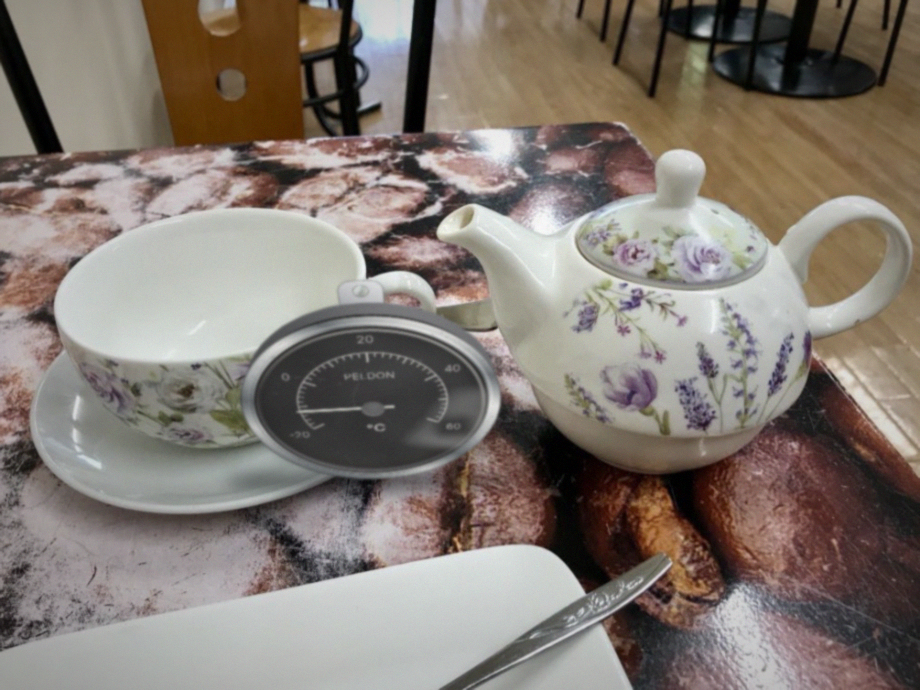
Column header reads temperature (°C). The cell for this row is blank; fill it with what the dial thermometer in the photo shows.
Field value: -10 °C
